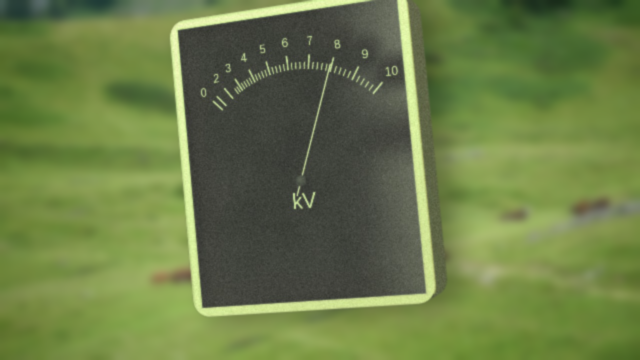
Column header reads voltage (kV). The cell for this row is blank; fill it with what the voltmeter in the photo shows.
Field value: 8 kV
